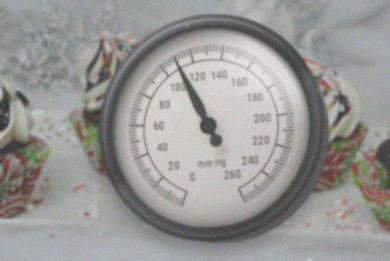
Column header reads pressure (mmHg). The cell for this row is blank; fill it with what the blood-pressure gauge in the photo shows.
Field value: 110 mmHg
